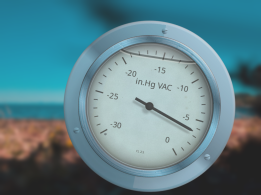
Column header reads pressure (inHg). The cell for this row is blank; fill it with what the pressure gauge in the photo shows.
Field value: -3.5 inHg
